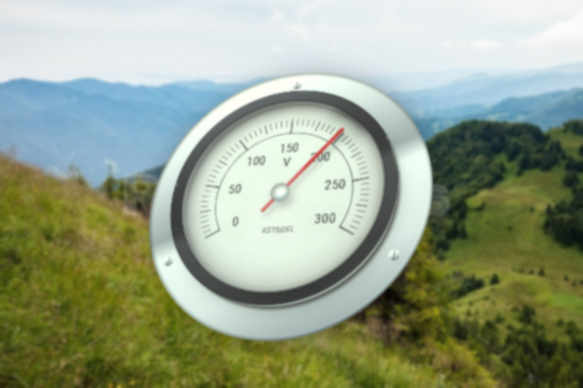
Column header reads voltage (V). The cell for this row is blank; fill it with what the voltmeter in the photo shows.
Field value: 200 V
